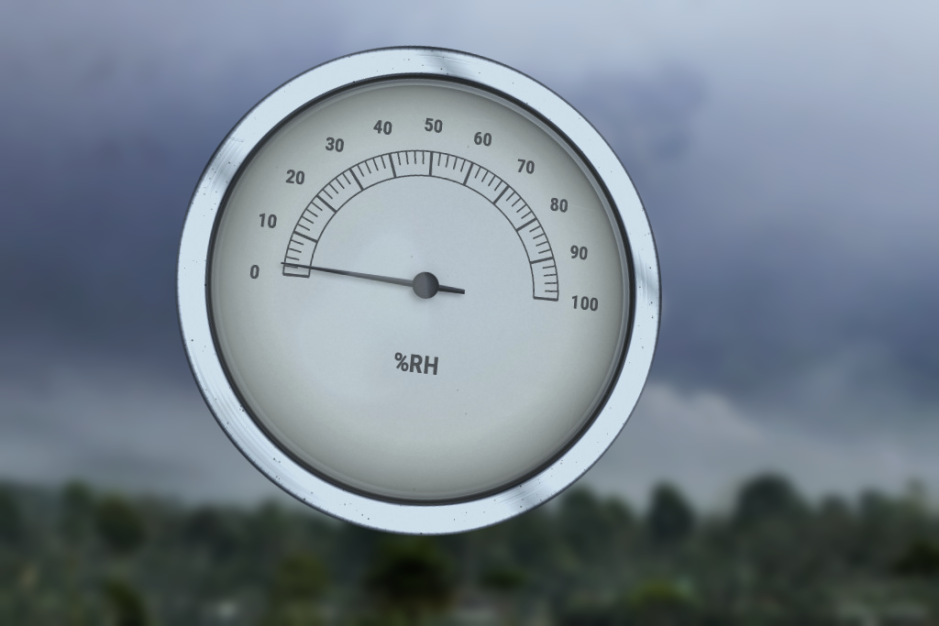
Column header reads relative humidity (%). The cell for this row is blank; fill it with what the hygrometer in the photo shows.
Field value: 2 %
